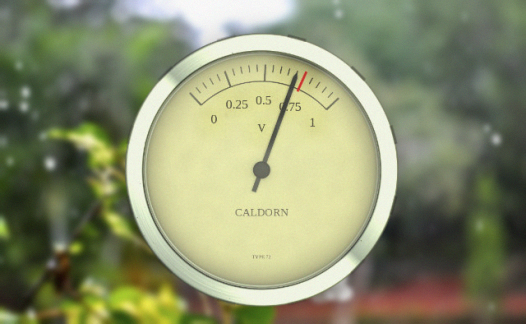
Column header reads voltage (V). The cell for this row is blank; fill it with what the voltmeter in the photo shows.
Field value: 0.7 V
